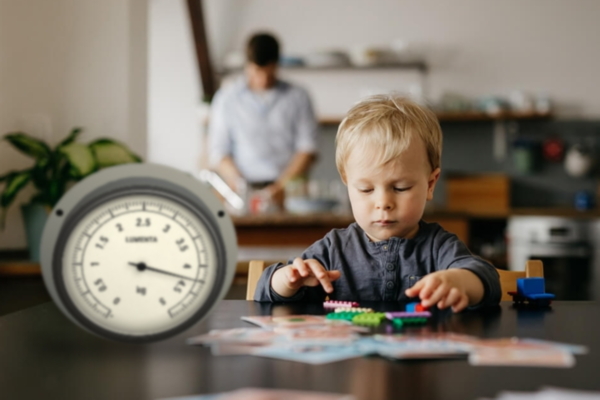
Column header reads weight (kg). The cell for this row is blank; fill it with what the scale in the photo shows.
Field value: 4.25 kg
